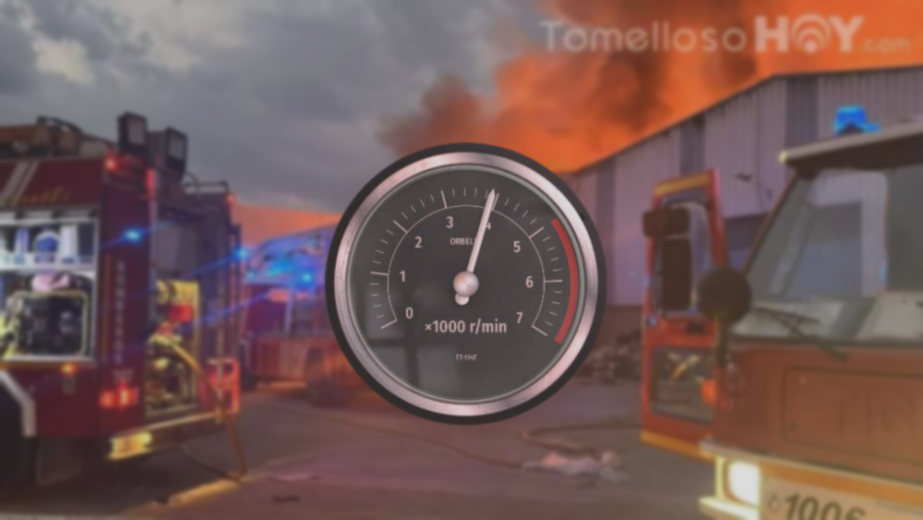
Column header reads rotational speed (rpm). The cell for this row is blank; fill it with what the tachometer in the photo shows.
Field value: 3900 rpm
